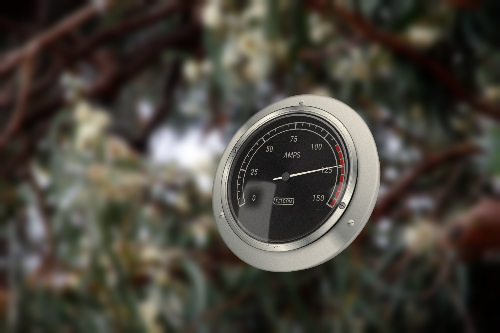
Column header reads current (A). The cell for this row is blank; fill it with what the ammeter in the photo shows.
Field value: 125 A
